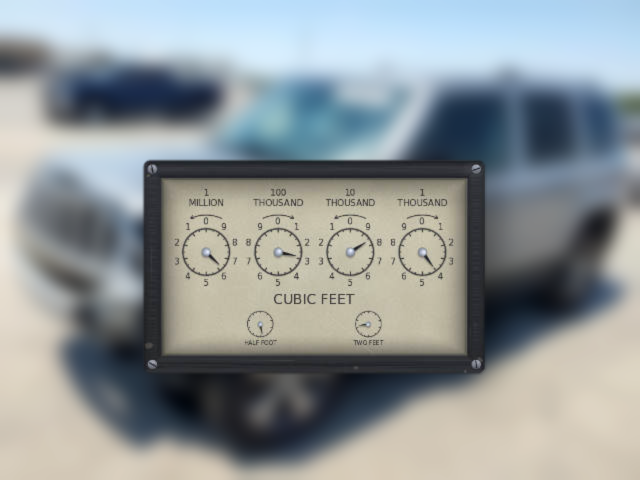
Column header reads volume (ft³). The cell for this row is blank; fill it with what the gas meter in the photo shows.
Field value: 628400 ft³
